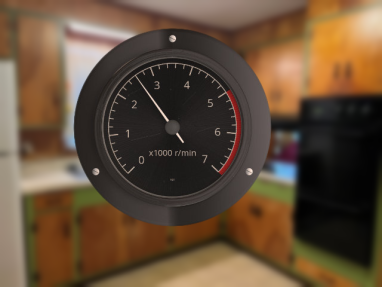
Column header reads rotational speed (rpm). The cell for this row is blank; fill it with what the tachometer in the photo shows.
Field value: 2600 rpm
